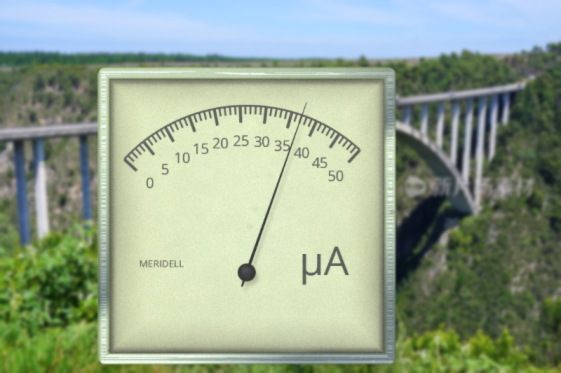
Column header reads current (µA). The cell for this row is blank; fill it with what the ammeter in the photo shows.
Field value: 37 µA
